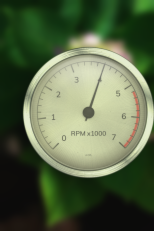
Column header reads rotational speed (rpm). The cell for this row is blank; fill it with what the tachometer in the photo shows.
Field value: 4000 rpm
